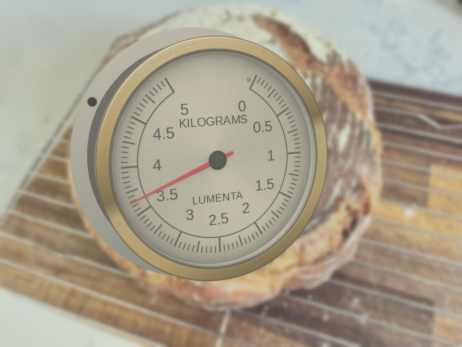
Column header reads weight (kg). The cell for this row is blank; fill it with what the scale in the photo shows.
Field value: 3.65 kg
